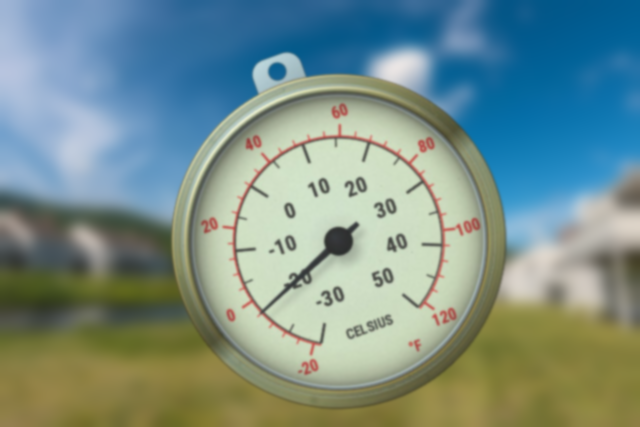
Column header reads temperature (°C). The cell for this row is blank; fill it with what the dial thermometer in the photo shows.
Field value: -20 °C
